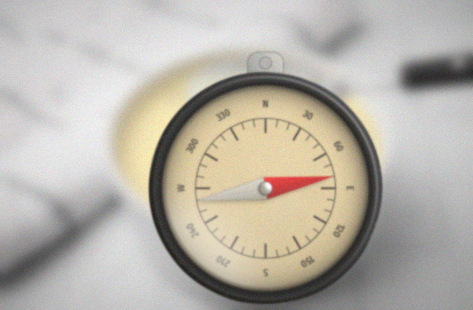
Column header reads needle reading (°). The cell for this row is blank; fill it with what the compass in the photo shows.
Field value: 80 °
